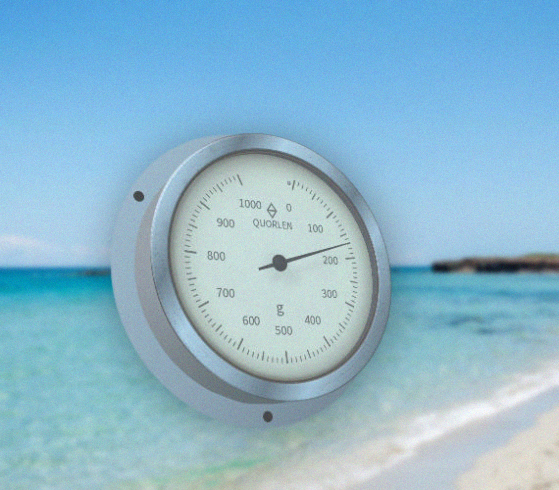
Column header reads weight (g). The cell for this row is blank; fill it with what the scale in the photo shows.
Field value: 170 g
